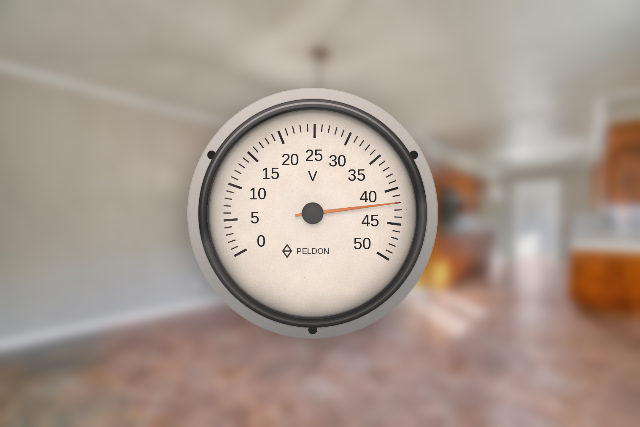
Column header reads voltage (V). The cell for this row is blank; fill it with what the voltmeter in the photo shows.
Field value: 42 V
